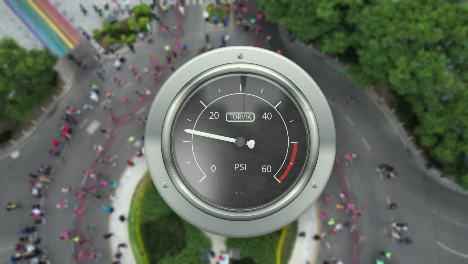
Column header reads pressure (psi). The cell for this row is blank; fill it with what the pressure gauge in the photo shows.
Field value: 12.5 psi
